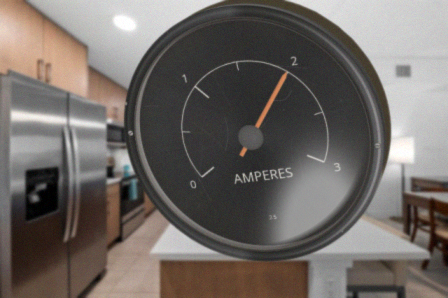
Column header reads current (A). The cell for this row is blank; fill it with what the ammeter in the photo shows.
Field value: 2 A
